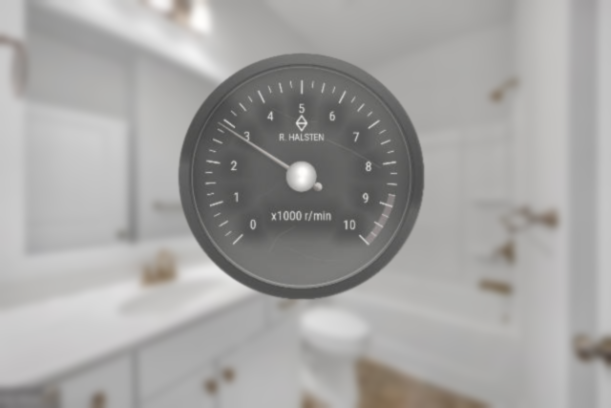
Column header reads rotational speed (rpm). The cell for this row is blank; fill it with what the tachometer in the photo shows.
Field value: 2875 rpm
